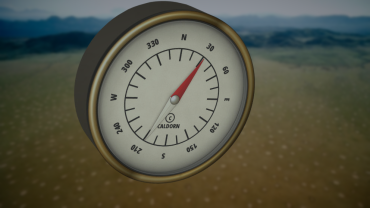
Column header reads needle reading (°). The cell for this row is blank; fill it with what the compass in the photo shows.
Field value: 30 °
